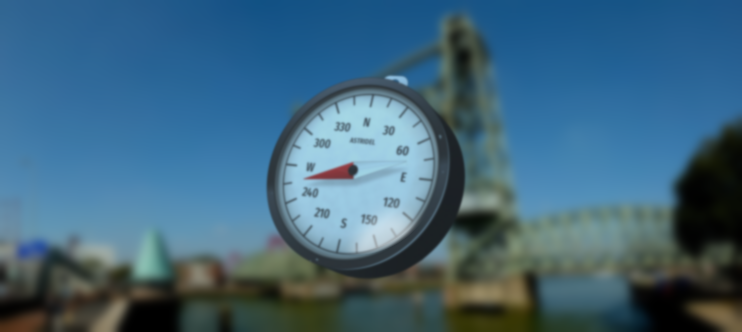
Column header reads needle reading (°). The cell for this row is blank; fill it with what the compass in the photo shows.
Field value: 255 °
